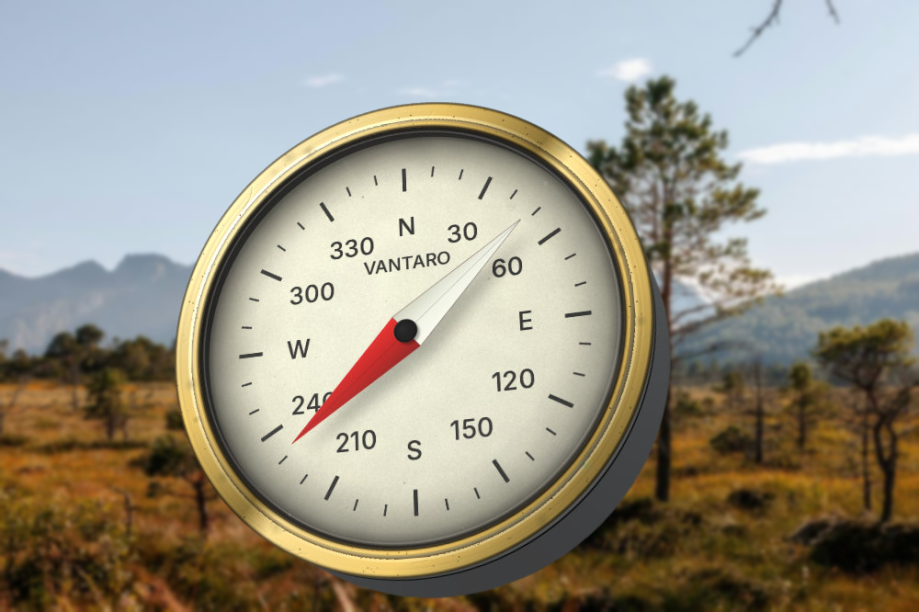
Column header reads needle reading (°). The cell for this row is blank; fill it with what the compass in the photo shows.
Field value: 230 °
